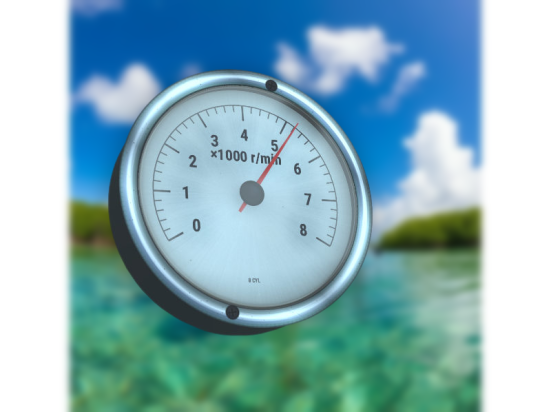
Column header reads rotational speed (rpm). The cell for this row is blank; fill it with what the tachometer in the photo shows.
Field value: 5200 rpm
